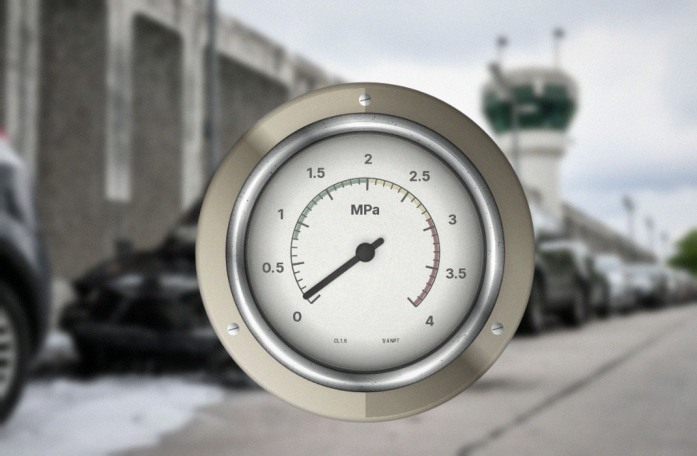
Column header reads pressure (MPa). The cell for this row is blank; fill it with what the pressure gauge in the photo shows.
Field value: 0.1 MPa
